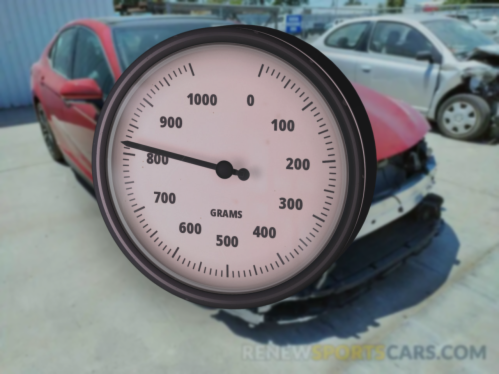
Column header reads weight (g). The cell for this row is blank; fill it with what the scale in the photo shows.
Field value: 820 g
